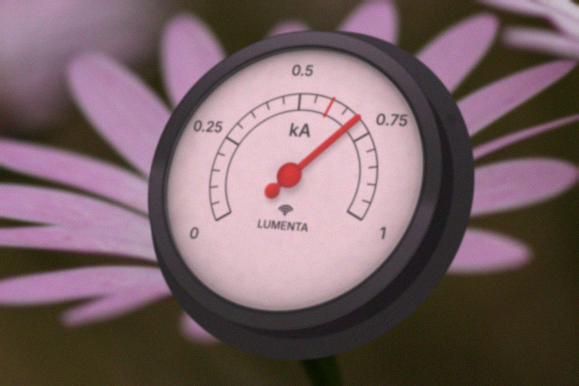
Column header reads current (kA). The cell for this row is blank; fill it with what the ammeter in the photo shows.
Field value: 0.7 kA
